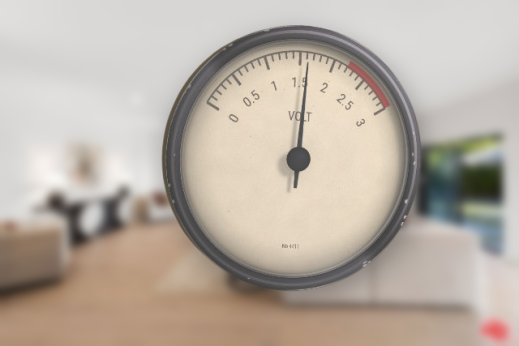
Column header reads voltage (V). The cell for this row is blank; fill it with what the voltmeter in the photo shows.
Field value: 1.6 V
